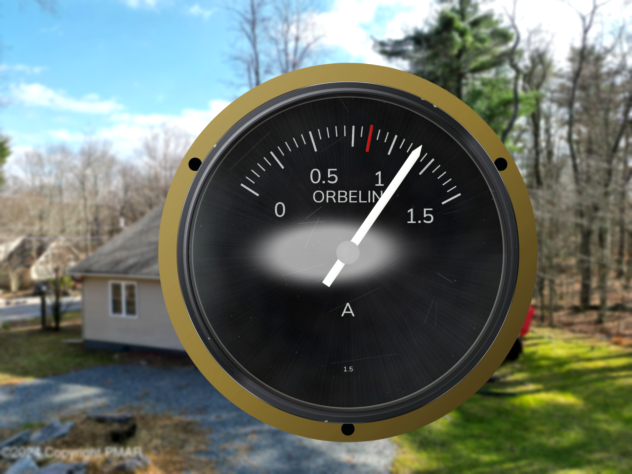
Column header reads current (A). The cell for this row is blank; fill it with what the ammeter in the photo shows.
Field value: 1.15 A
